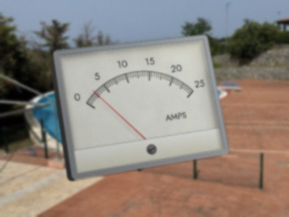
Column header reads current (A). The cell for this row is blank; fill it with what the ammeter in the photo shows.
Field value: 2.5 A
